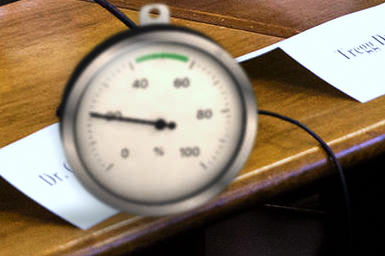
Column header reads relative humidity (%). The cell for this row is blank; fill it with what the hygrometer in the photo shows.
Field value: 20 %
